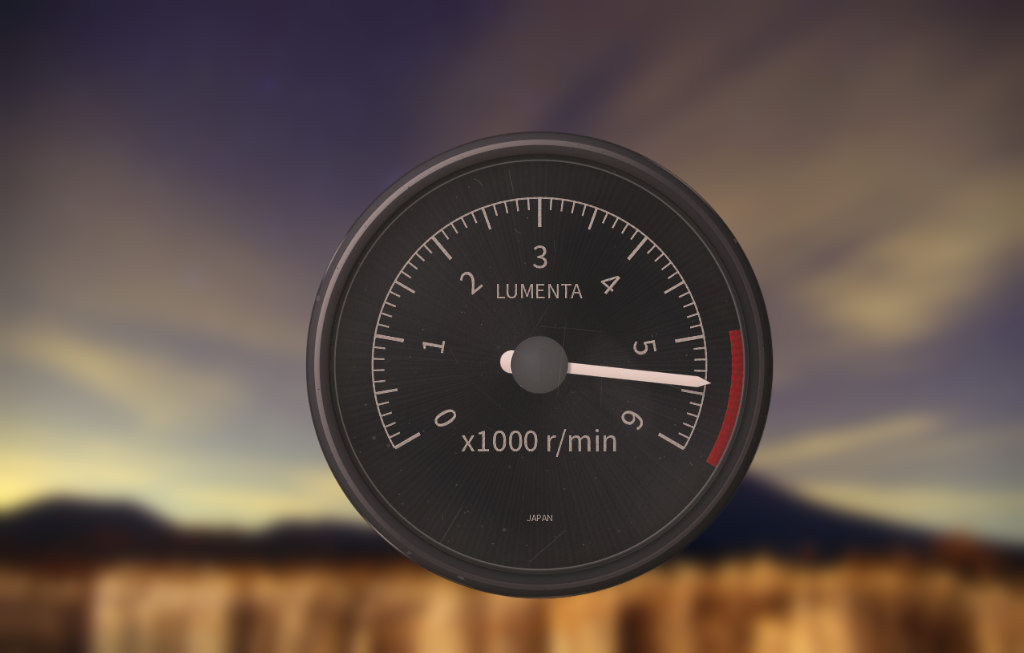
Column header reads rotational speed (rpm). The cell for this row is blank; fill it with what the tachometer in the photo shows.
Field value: 5400 rpm
